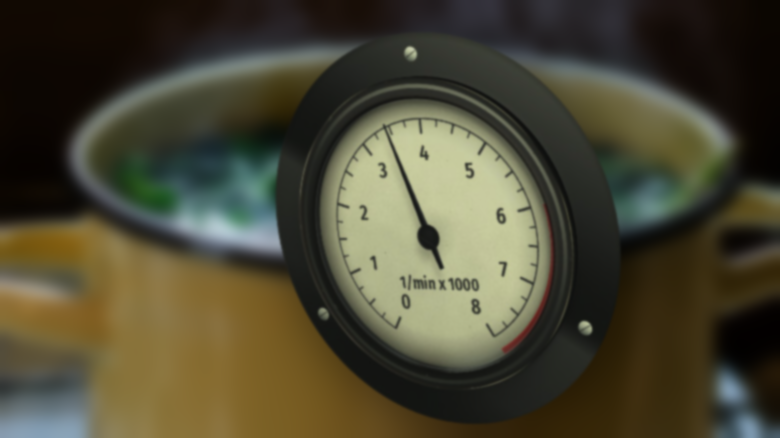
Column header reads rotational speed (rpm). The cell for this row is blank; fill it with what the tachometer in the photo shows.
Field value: 3500 rpm
